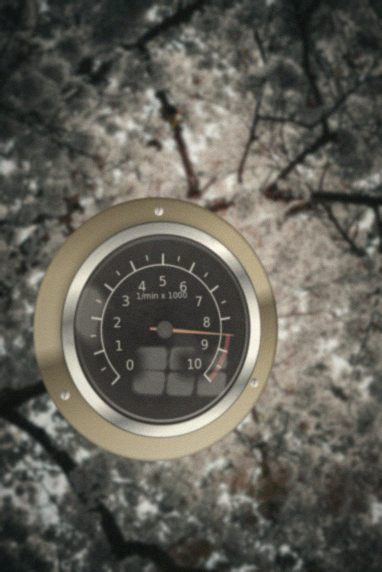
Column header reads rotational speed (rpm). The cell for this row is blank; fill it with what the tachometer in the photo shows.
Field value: 8500 rpm
